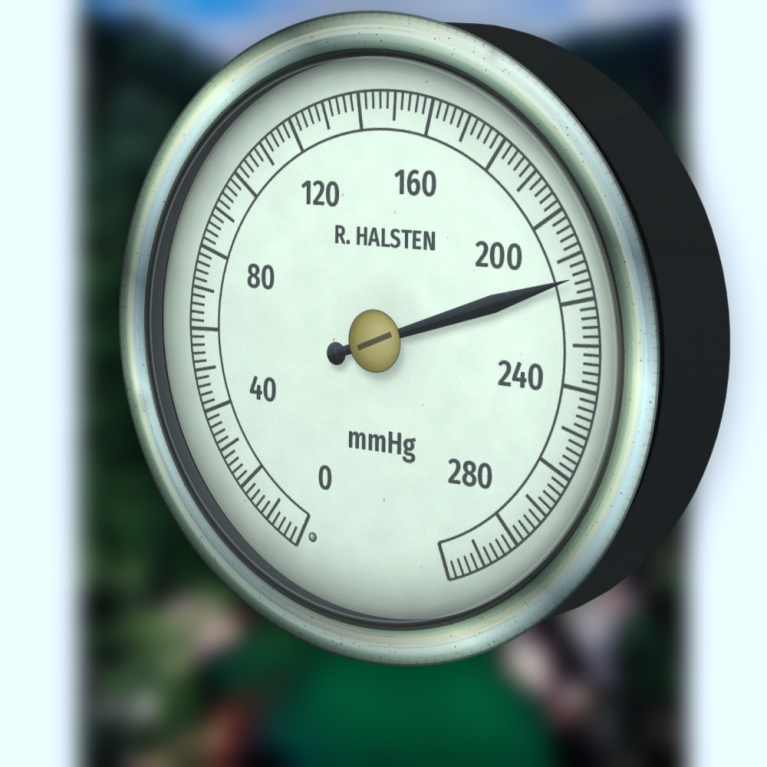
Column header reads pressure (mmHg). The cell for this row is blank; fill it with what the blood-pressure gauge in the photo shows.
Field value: 215 mmHg
